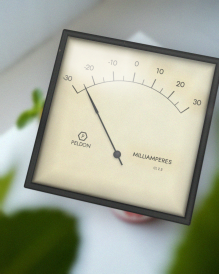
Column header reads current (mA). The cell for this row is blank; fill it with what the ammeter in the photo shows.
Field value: -25 mA
